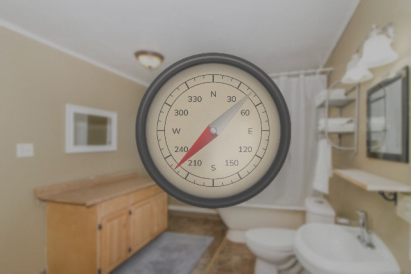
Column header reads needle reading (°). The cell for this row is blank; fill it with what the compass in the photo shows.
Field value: 225 °
